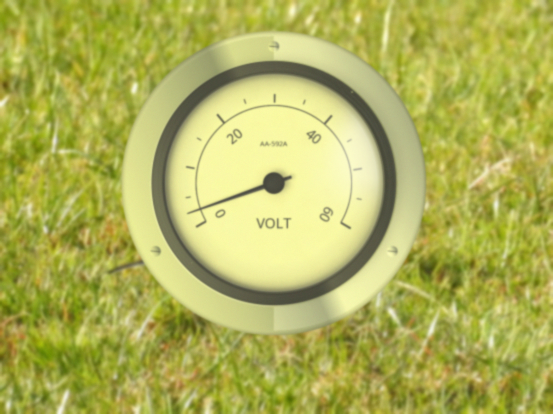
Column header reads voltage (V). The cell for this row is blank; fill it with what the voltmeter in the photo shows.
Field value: 2.5 V
